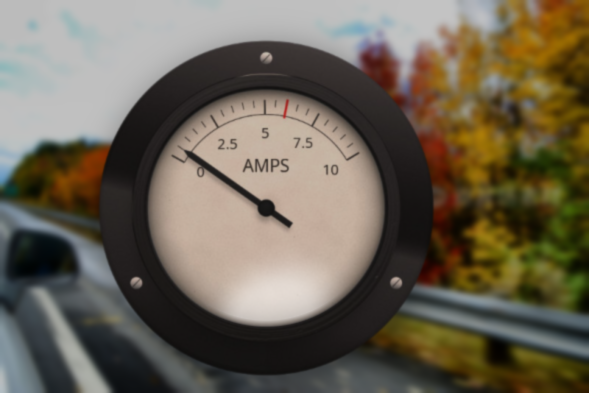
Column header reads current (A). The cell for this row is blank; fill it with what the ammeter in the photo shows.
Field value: 0.5 A
